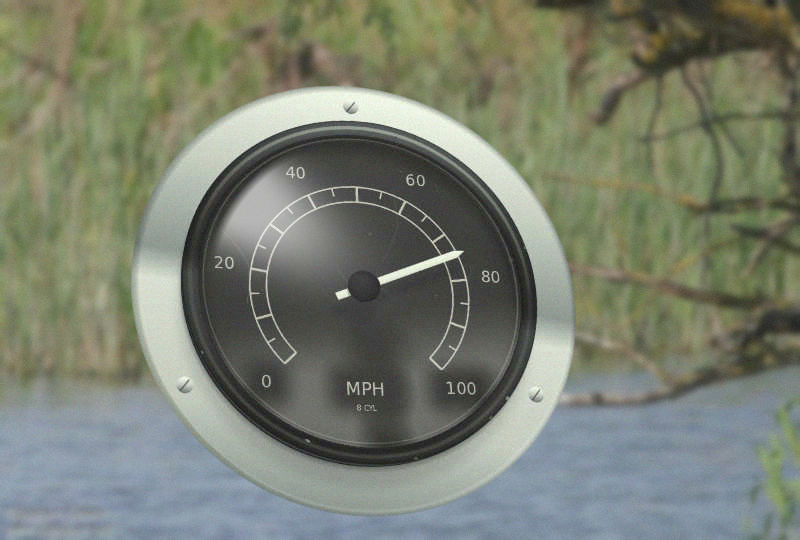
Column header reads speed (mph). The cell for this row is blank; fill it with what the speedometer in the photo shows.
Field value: 75 mph
